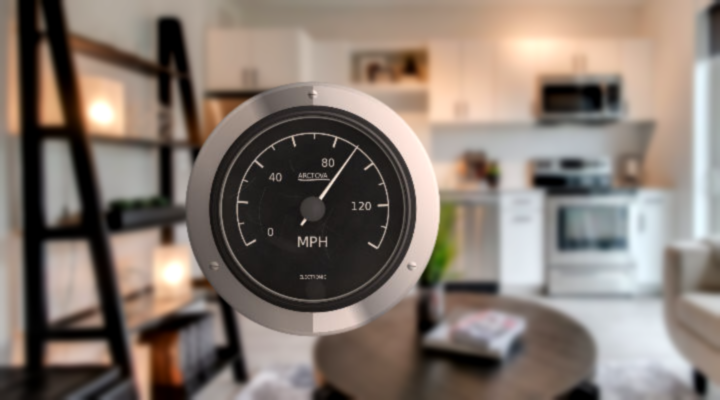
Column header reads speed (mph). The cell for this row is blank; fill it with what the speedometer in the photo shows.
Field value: 90 mph
